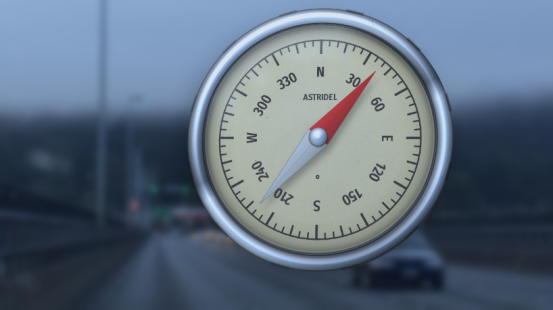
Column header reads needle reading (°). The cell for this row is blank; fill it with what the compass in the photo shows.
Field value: 40 °
